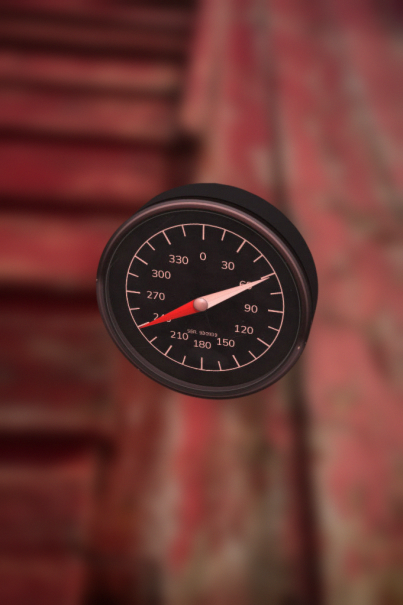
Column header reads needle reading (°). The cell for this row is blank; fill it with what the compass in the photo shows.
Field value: 240 °
